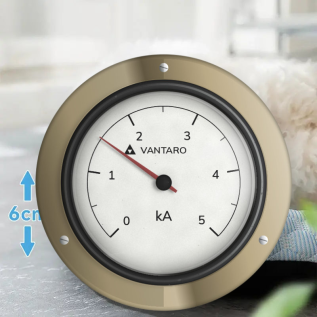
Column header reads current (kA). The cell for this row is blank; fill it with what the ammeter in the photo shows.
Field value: 1.5 kA
